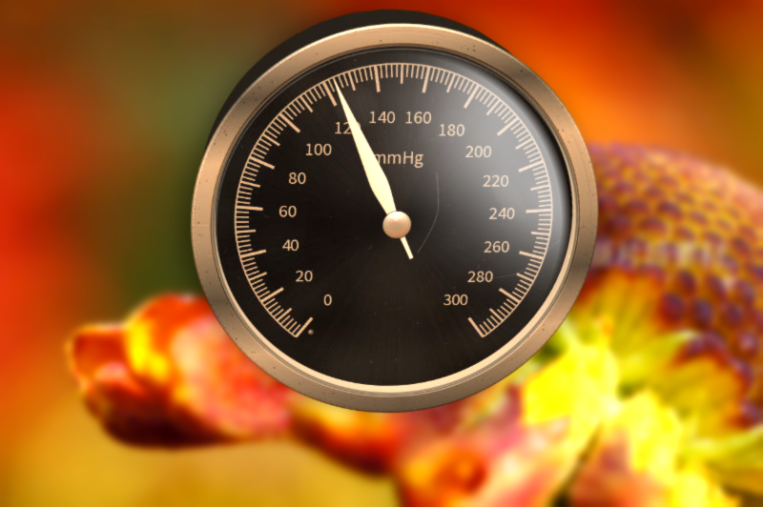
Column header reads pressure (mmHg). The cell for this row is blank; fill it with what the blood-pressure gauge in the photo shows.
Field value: 124 mmHg
